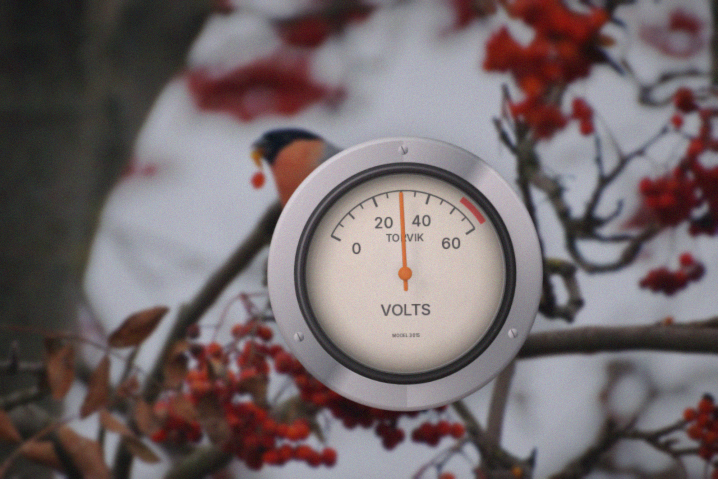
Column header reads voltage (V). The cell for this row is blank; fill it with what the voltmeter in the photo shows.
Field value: 30 V
